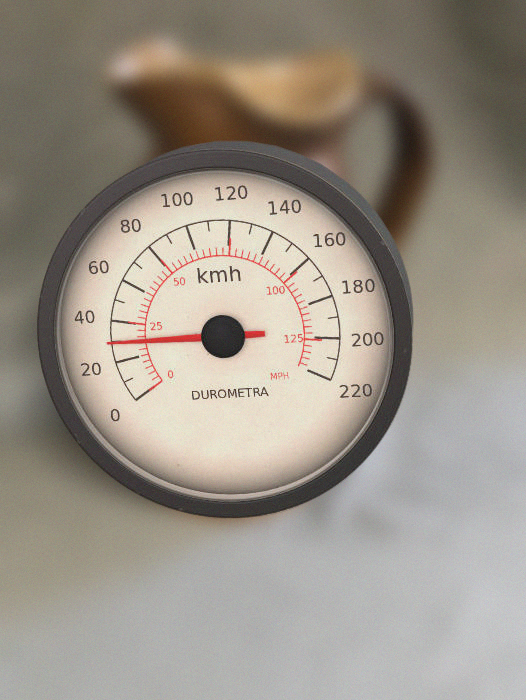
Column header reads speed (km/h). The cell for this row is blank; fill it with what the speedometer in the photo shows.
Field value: 30 km/h
